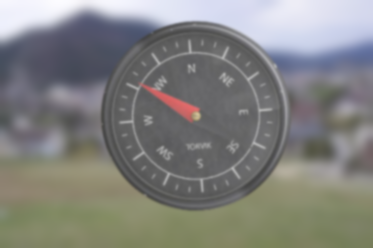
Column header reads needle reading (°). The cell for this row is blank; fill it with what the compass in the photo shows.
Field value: 305 °
